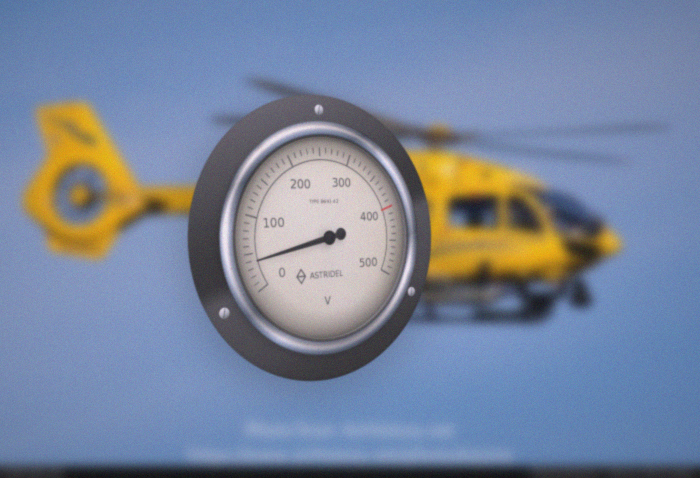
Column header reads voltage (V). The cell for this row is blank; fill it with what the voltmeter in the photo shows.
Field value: 40 V
